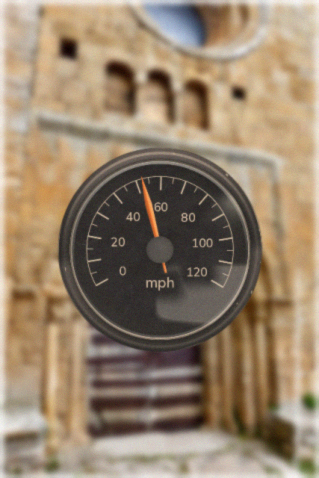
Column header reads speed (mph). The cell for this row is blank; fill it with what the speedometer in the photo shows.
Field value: 52.5 mph
